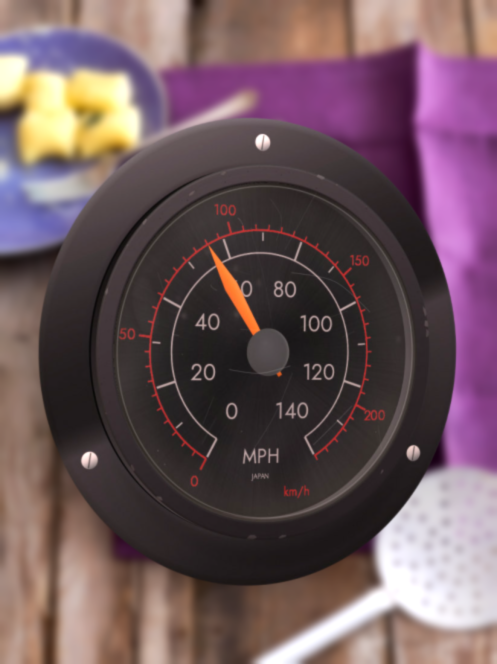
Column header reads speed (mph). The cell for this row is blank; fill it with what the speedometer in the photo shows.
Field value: 55 mph
